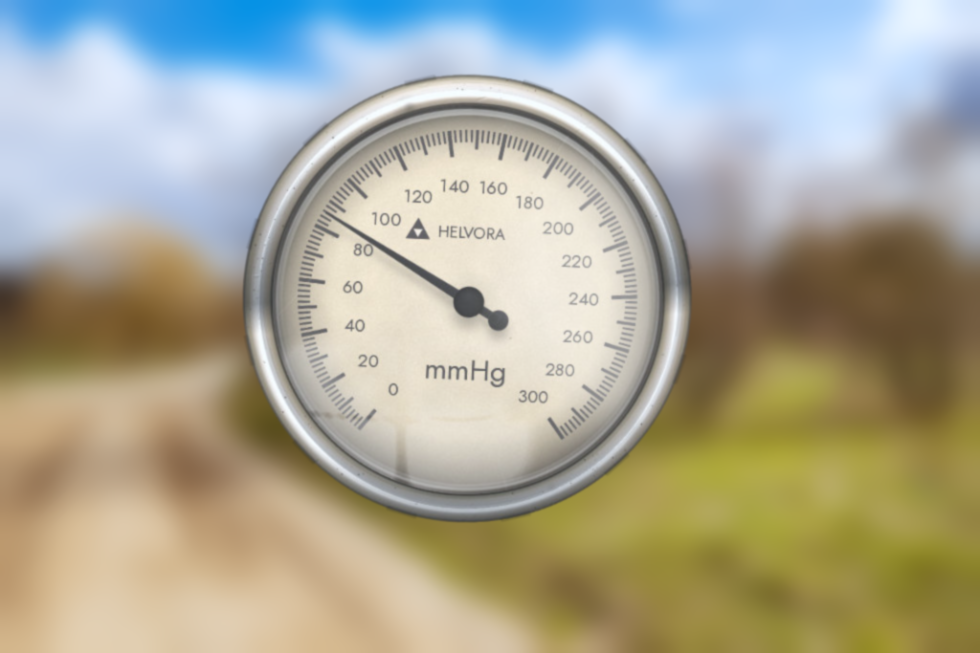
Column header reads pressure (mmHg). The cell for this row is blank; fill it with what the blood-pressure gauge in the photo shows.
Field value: 86 mmHg
